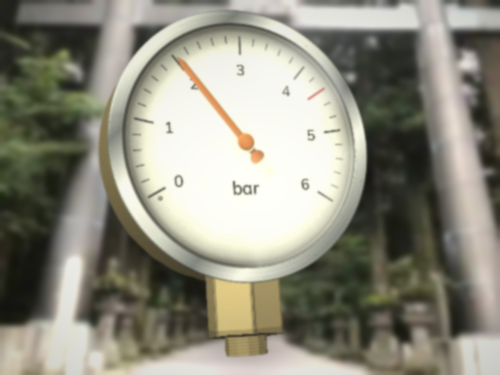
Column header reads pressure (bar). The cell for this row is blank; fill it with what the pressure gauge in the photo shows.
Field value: 2 bar
